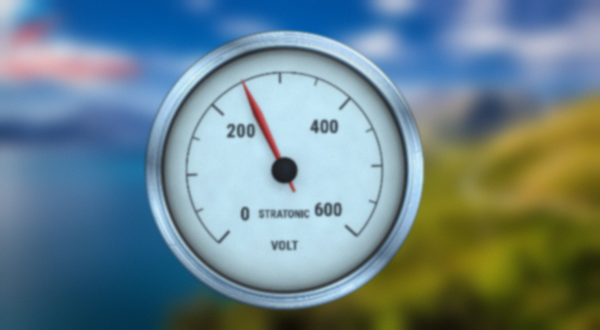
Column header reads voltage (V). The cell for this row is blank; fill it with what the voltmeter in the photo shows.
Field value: 250 V
